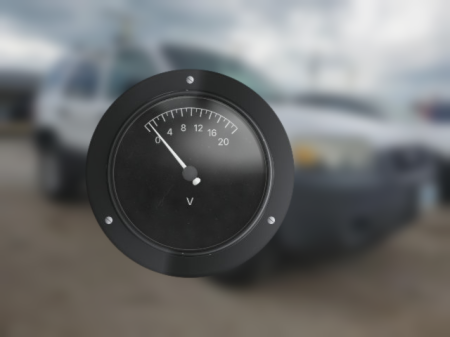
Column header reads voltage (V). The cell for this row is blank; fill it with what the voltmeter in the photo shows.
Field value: 1 V
